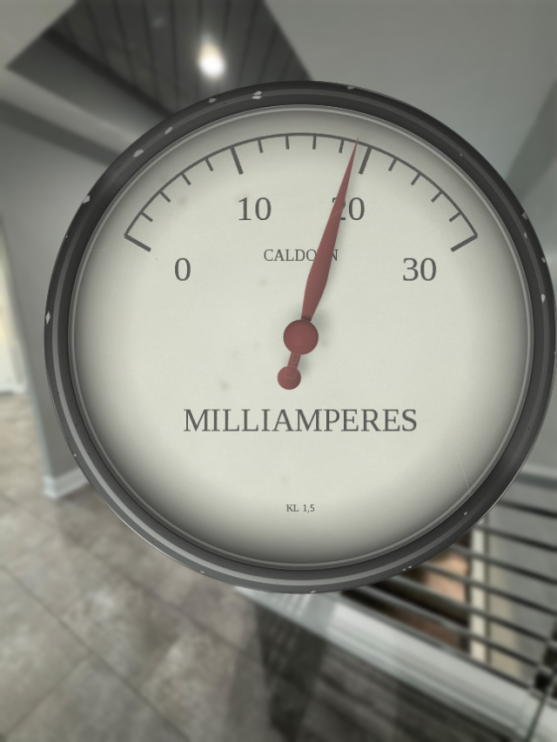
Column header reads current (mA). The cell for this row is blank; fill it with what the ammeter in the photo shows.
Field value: 19 mA
